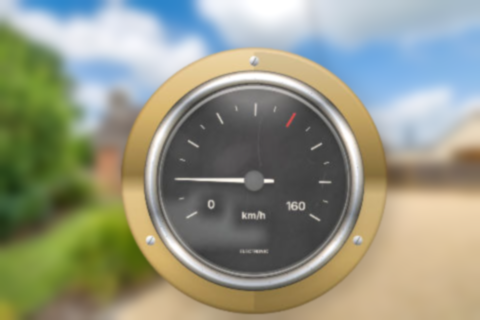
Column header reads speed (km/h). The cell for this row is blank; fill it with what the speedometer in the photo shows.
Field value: 20 km/h
